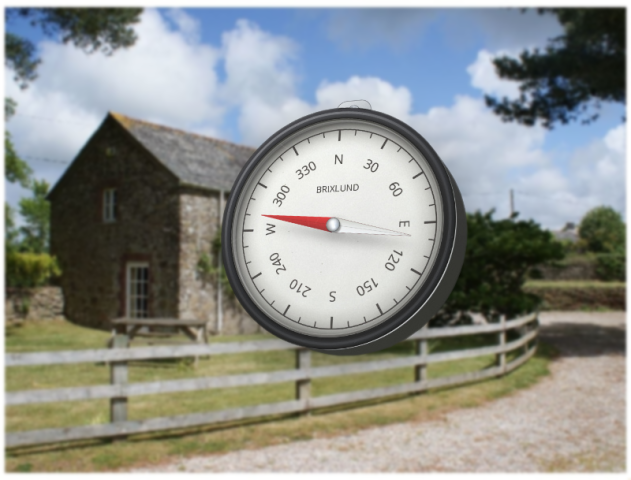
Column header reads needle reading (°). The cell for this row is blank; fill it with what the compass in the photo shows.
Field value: 280 °
